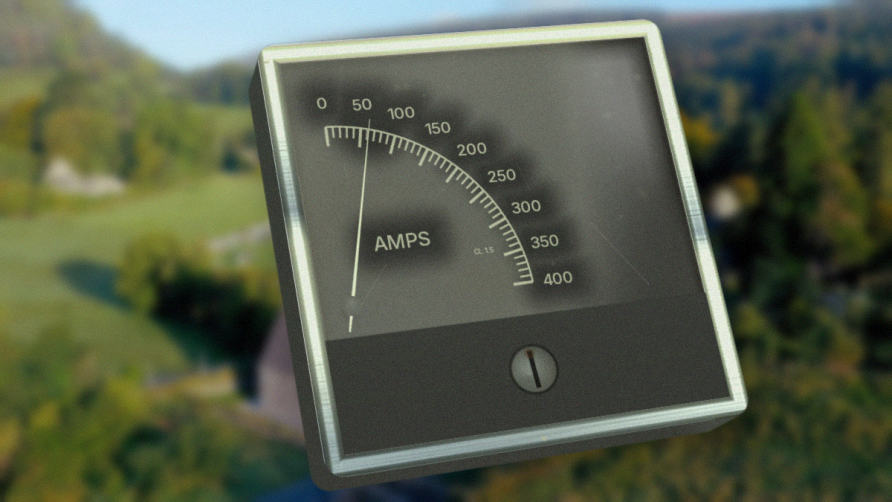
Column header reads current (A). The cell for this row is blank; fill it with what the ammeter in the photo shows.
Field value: 60 A
